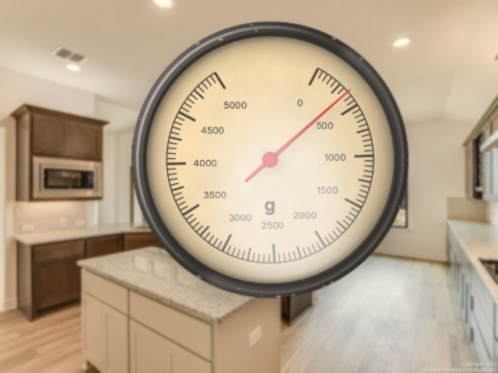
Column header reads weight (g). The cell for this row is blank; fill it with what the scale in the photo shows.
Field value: 350 g
